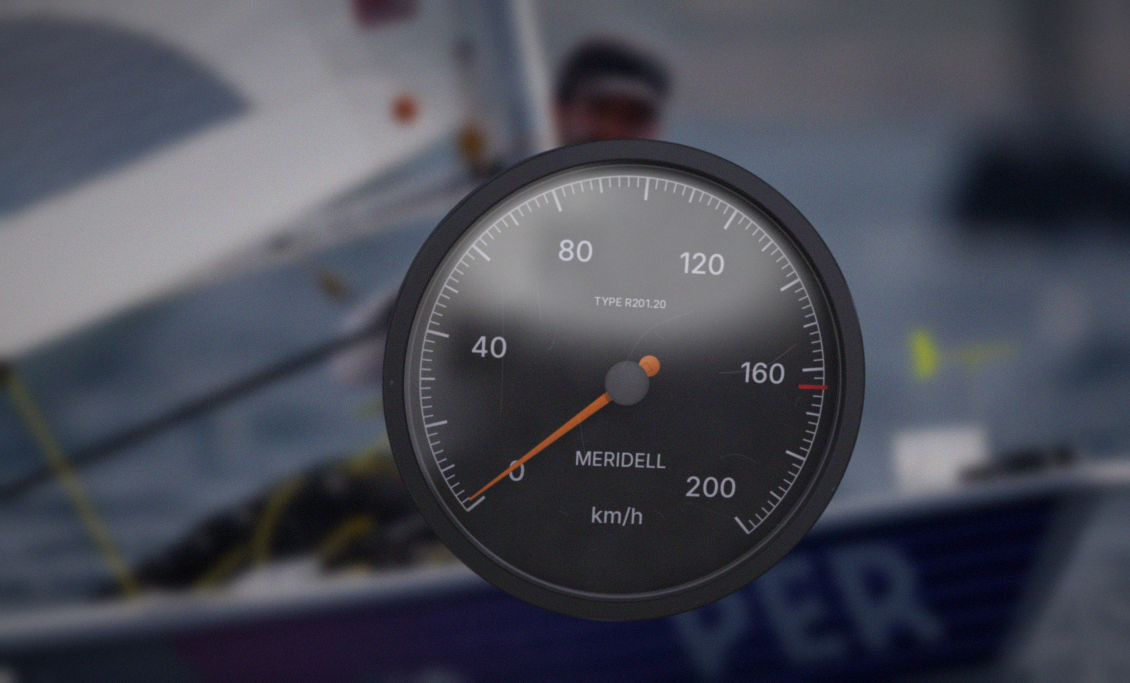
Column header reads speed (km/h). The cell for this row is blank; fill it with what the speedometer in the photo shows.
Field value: 2 km/h
